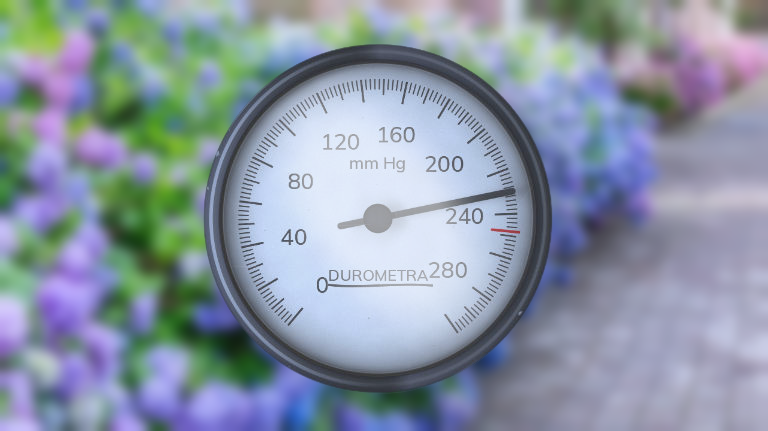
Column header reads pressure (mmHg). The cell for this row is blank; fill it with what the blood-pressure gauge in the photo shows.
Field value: 230 mmHg
